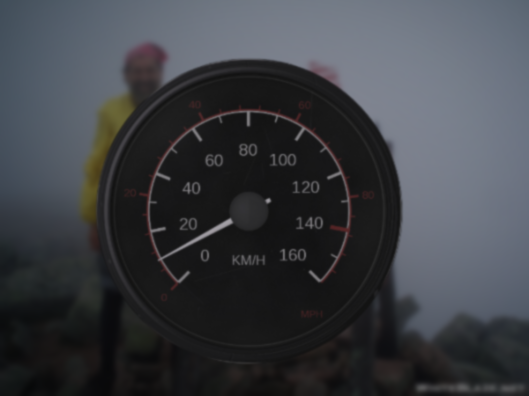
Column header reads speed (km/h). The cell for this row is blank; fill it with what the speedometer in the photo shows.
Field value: 10 km/h
